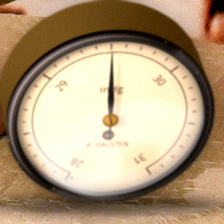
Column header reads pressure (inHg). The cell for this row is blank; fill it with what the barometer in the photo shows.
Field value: 29.5 inHg
